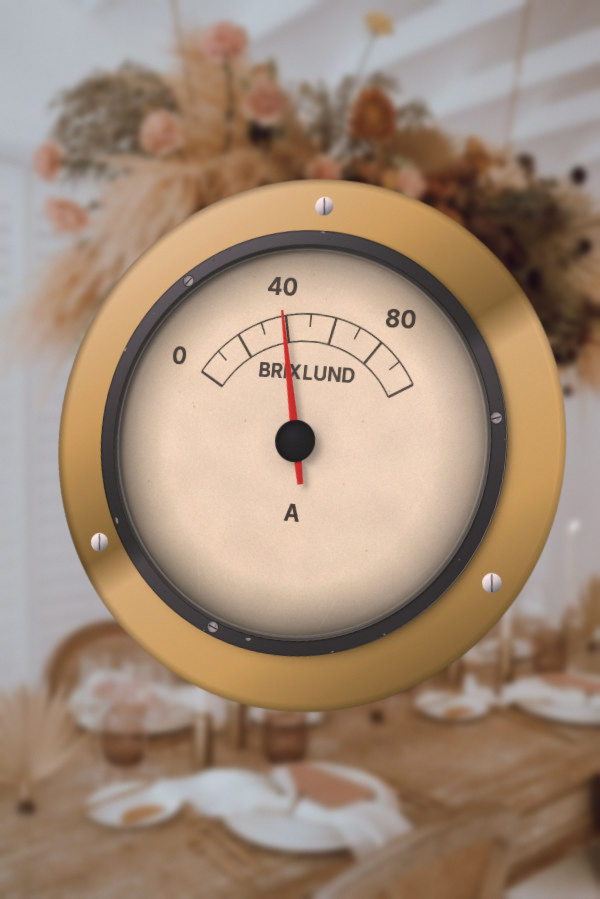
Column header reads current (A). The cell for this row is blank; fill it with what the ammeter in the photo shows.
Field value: 40 A
